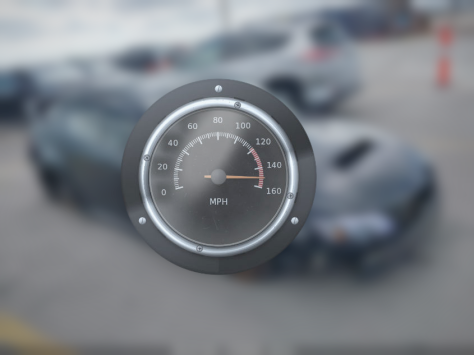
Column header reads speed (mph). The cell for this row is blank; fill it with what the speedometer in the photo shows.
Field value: 150 mph
